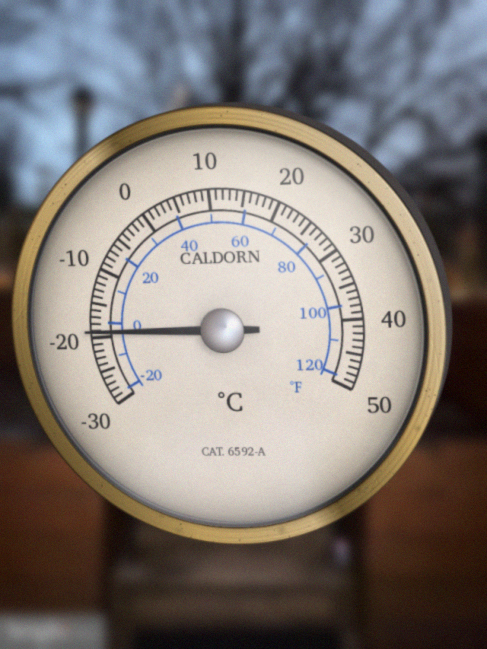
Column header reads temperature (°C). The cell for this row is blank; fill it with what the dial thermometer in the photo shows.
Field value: -19 °C
